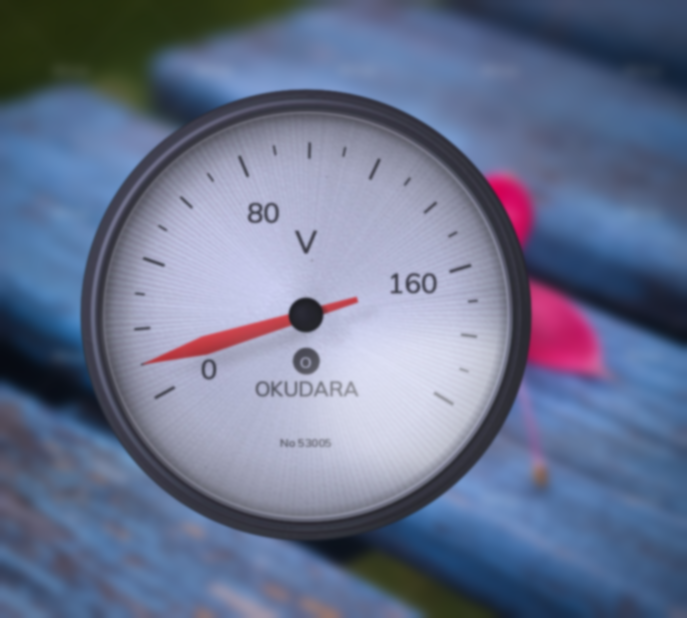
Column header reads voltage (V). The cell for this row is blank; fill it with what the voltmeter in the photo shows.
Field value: 10 V
